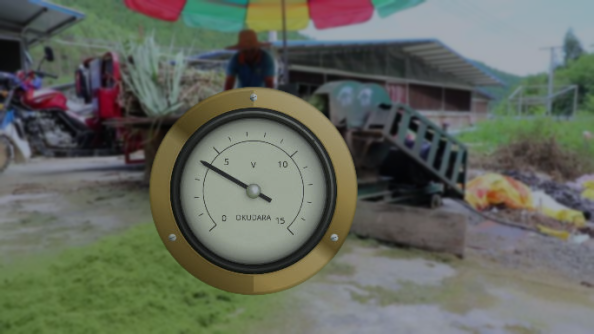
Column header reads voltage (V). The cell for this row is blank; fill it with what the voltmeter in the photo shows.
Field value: 4 V
